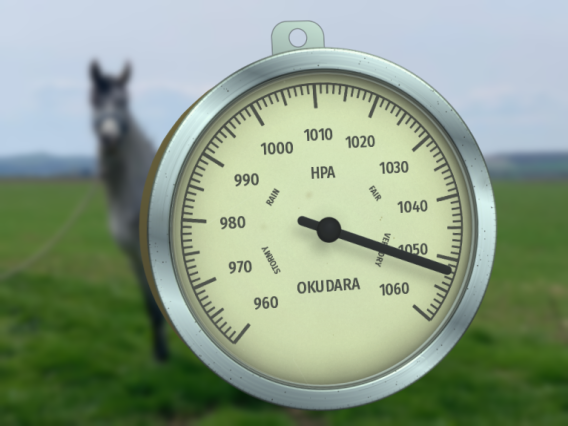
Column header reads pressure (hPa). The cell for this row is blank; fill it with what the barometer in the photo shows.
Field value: 1052 hPa
